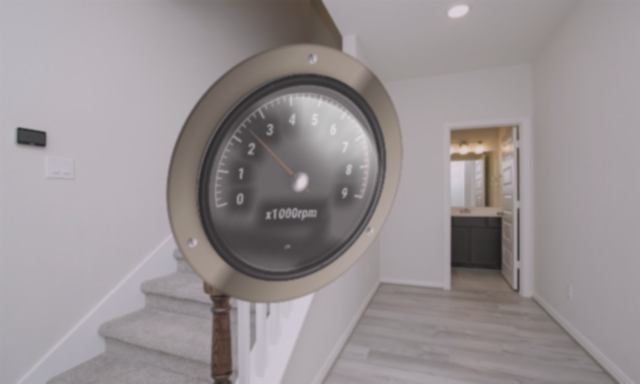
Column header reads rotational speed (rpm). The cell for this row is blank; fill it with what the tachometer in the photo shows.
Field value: 2400 rpm
